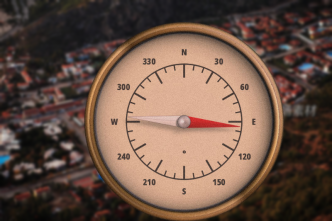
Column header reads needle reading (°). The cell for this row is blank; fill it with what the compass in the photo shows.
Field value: 95 °
